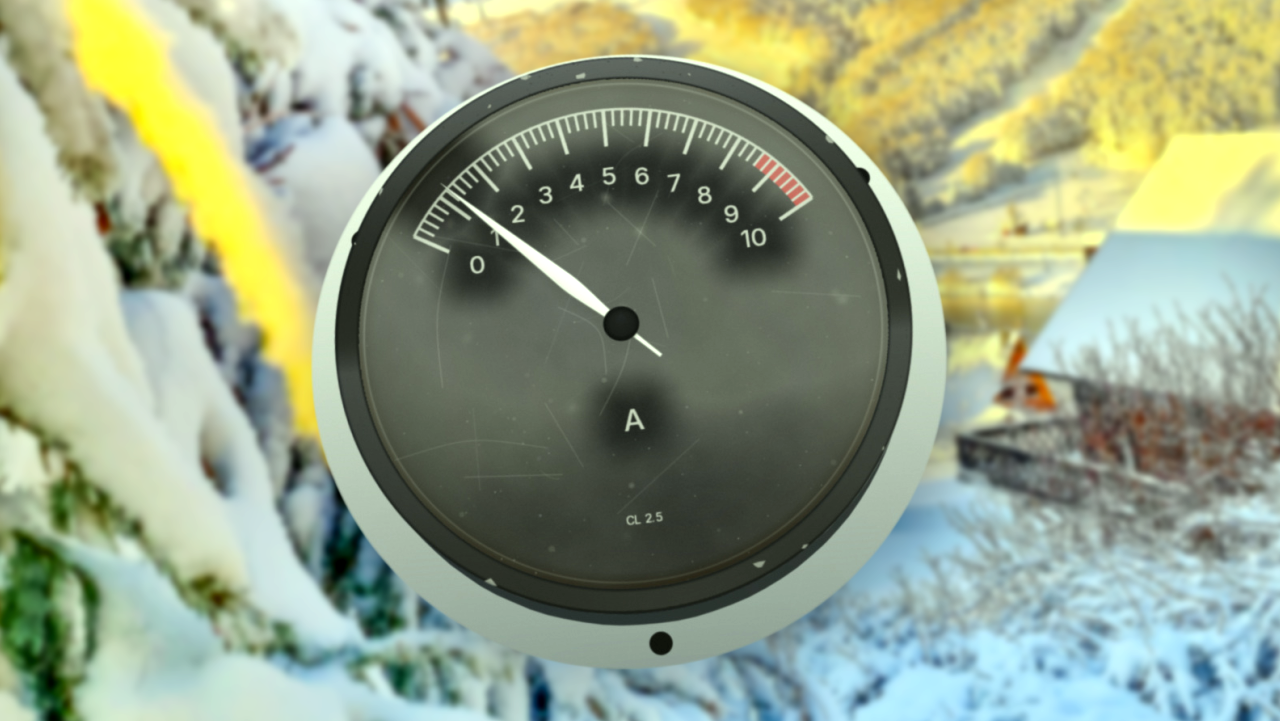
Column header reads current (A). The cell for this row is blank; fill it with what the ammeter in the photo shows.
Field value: 1.2 A
